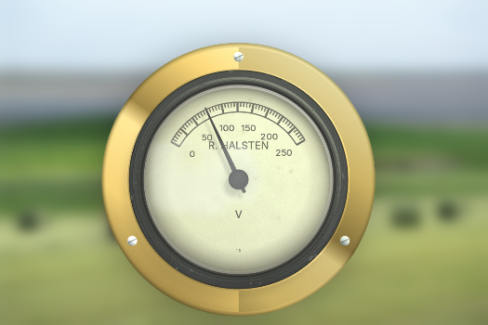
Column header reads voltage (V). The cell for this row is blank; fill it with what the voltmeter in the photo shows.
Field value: 75 V
